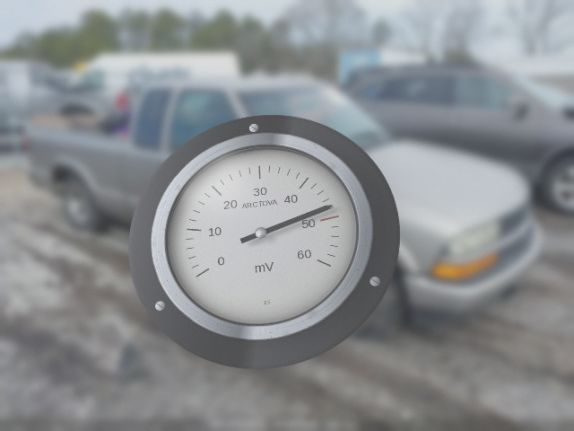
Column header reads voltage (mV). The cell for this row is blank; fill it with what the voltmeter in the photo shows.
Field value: 48 mV
